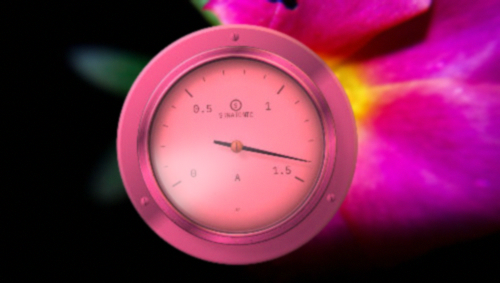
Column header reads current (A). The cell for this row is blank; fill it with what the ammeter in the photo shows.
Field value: 1.4 A
